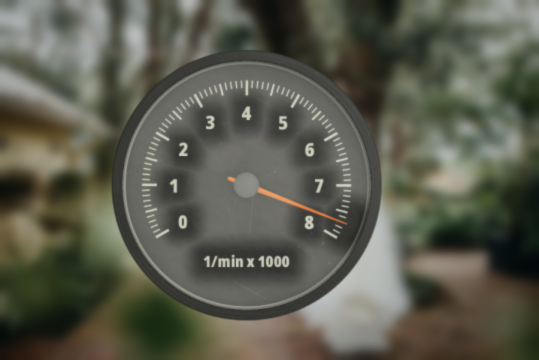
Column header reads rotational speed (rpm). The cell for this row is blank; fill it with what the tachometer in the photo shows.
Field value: 7700 rpm
